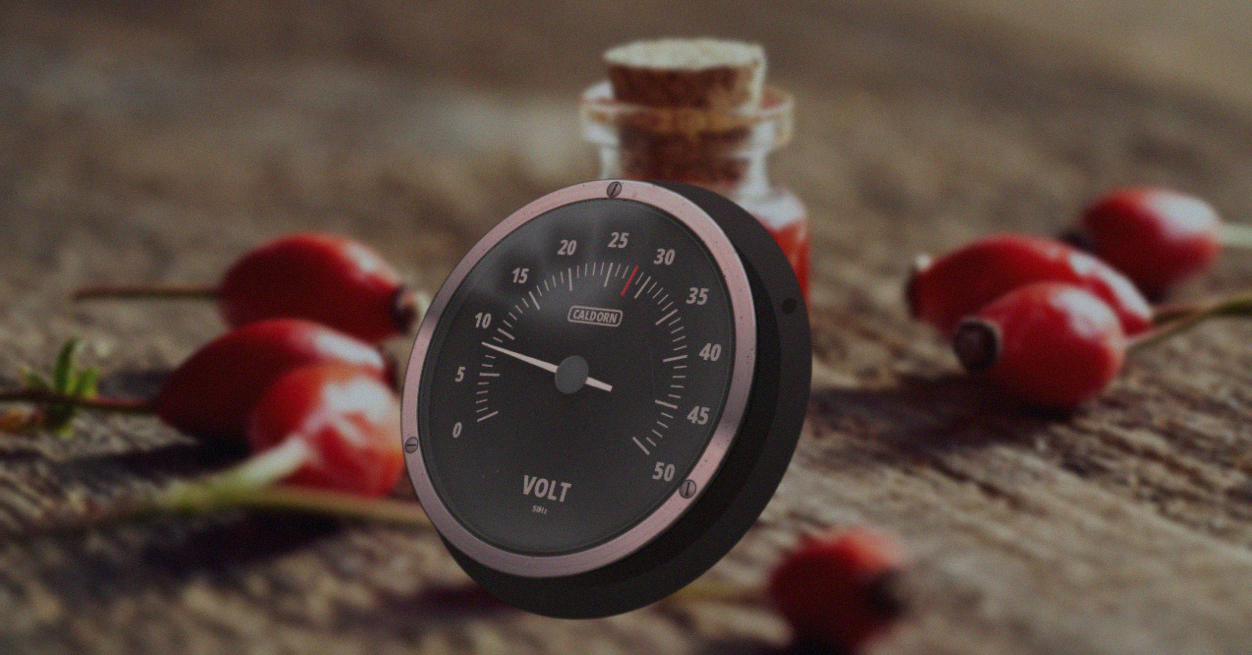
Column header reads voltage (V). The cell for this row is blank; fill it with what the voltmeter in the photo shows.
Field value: 8 V
